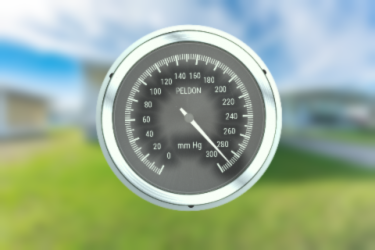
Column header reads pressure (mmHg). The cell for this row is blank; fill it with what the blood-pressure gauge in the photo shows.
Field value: 290 mmHg
